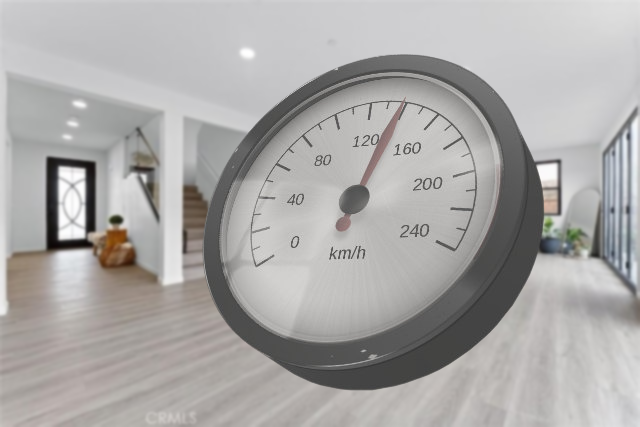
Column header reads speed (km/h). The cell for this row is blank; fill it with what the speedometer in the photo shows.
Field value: 140 km/h
